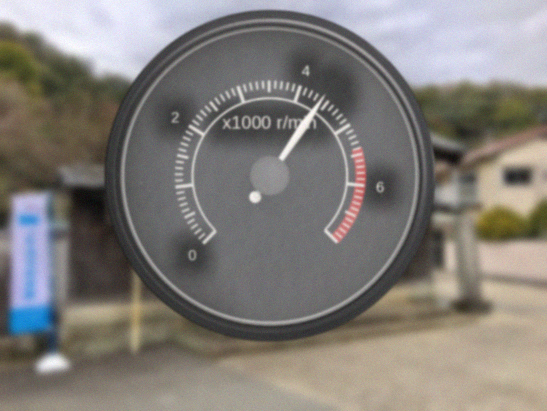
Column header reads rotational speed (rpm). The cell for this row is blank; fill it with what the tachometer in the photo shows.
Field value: 4400 rpm
